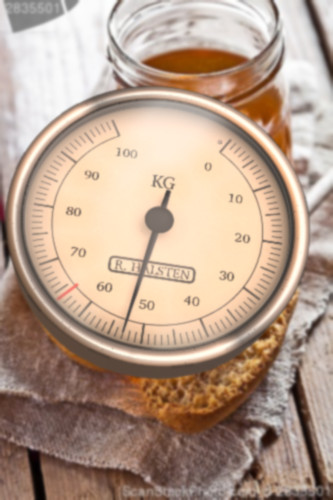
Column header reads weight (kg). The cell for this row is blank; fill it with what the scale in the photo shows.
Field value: 53 kg
